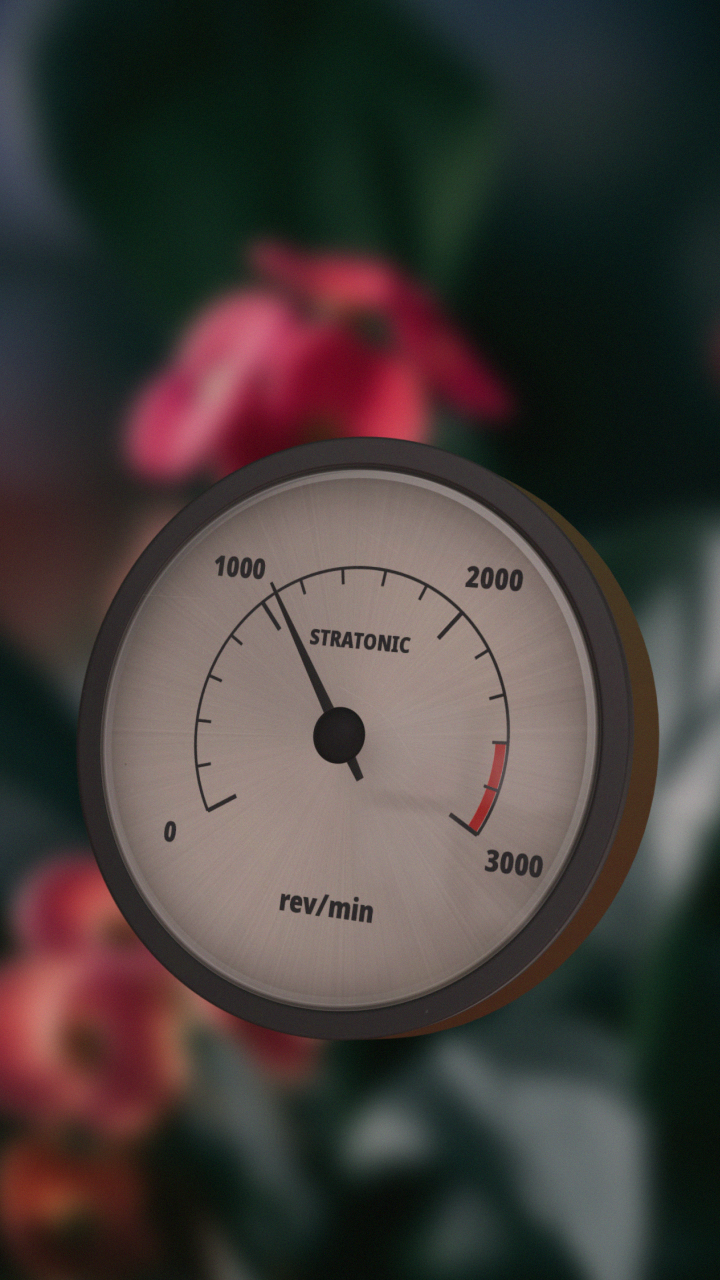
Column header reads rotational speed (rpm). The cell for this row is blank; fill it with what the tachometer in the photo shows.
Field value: 1100 rpm
